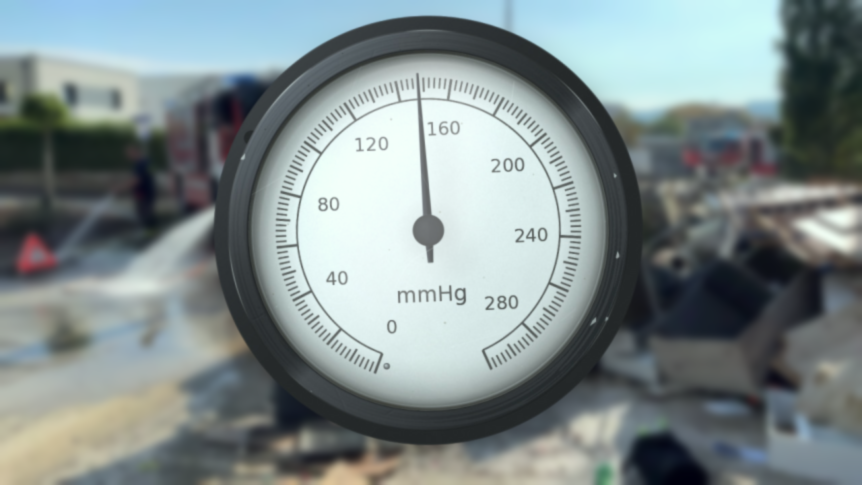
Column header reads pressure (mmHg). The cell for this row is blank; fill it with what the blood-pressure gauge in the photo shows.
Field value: 148 mmHg
